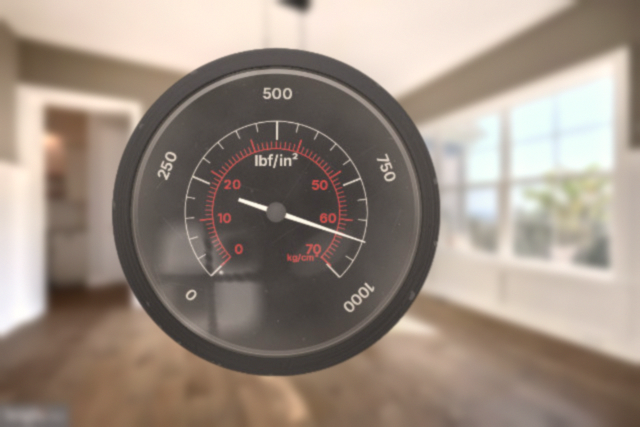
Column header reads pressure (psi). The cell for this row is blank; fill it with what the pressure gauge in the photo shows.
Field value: 900 psi
